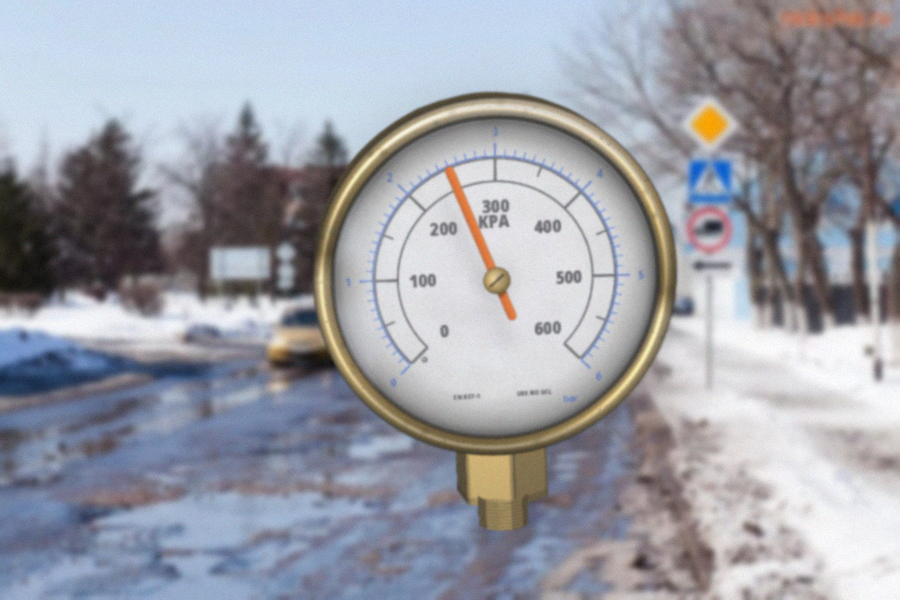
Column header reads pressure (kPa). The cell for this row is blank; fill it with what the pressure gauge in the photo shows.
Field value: 250 kPa
